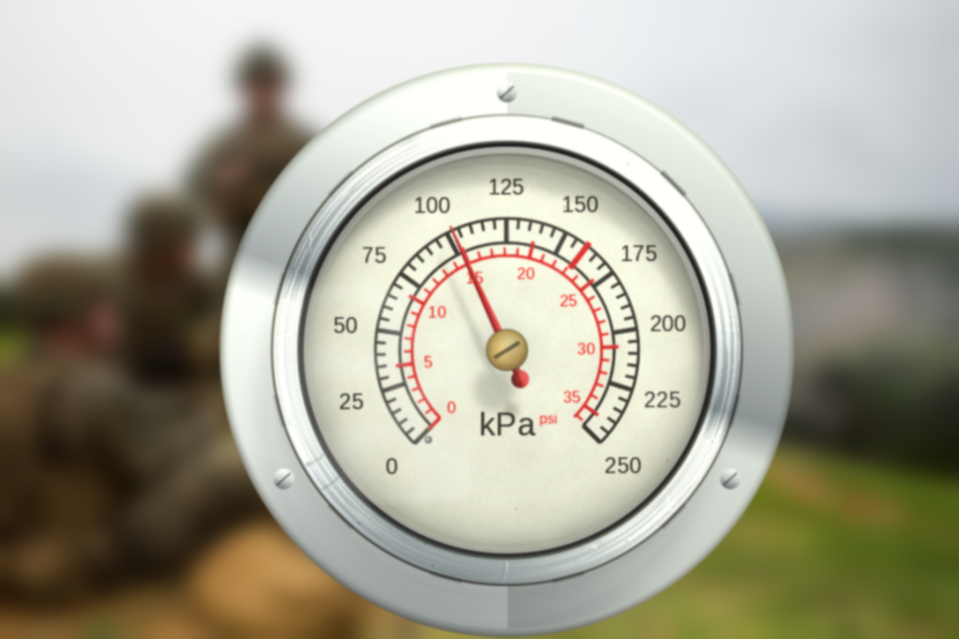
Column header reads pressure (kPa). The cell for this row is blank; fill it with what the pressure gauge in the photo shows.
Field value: 102.5 kPa
